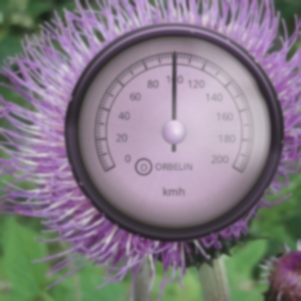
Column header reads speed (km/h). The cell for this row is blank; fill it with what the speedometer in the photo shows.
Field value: 100 km/h
